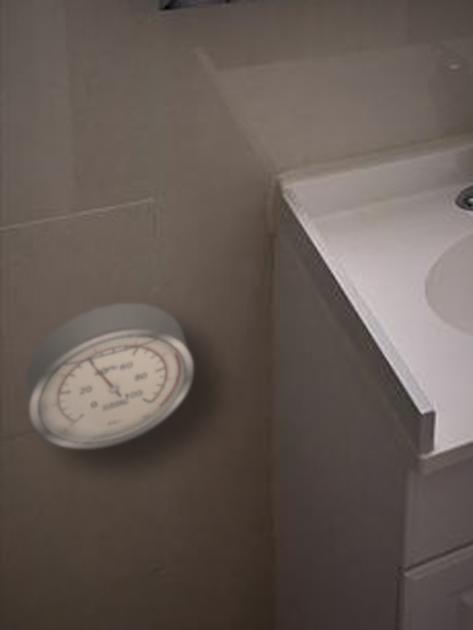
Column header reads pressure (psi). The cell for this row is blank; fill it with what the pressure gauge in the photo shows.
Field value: 40 psi
